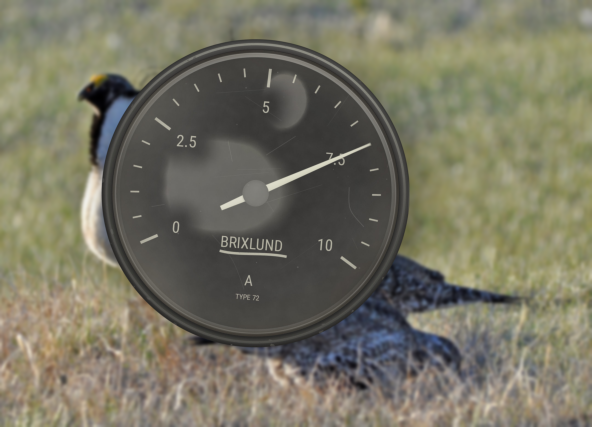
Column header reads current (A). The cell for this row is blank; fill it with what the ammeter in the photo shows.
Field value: 7.5 A
